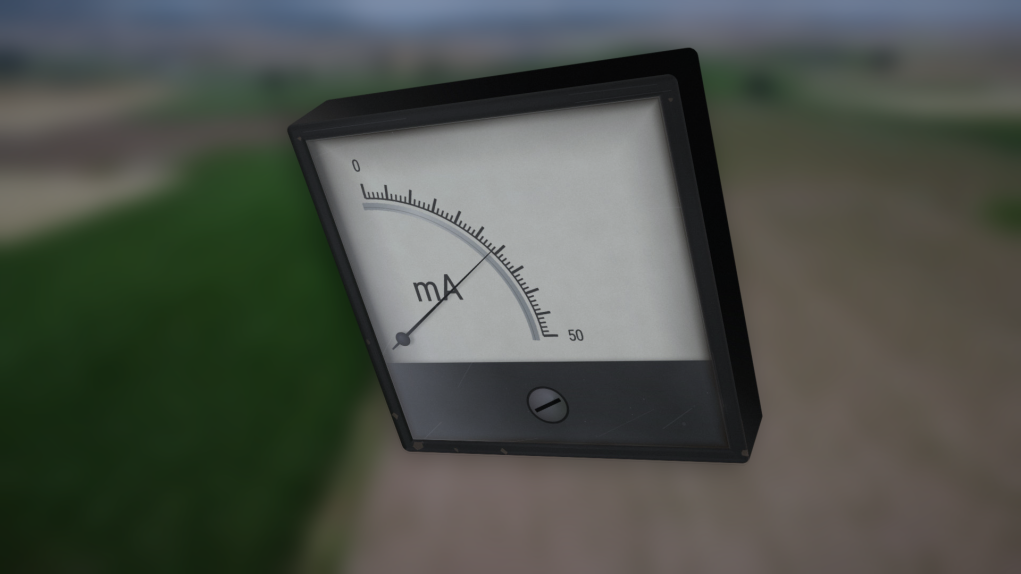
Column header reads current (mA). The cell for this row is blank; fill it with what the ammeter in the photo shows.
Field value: 29 mA
